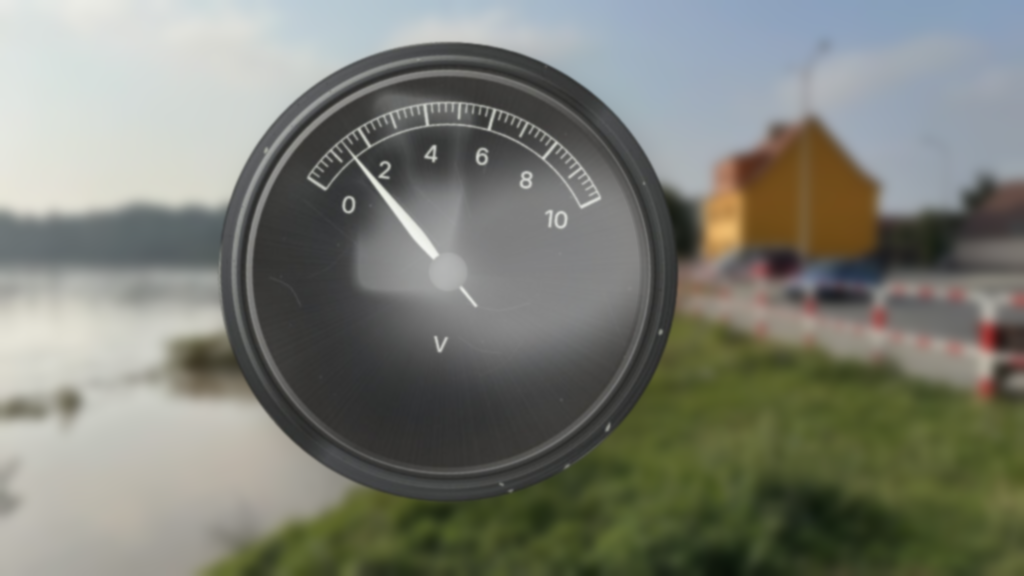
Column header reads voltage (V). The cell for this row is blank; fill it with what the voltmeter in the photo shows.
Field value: 1.4 V
